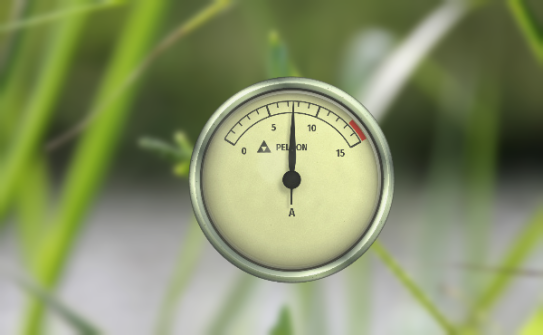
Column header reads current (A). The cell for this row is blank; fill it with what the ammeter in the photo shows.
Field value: 7.5 A
